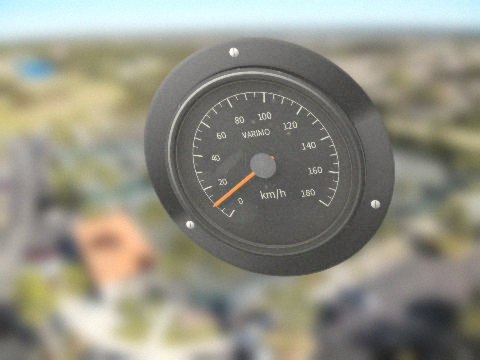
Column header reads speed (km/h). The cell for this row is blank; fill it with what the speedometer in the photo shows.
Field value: 10 km/h
